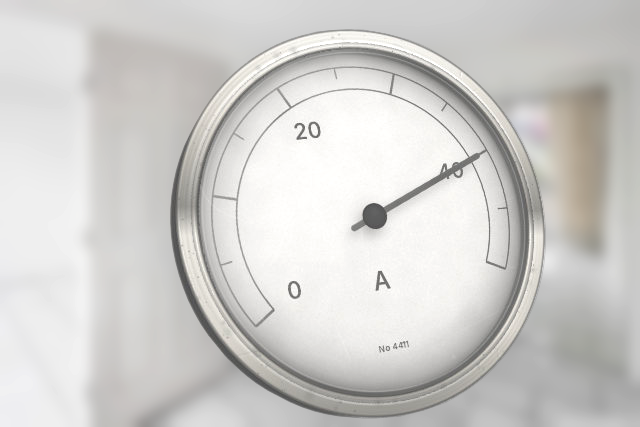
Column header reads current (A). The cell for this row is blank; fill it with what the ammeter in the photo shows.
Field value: 40 A
